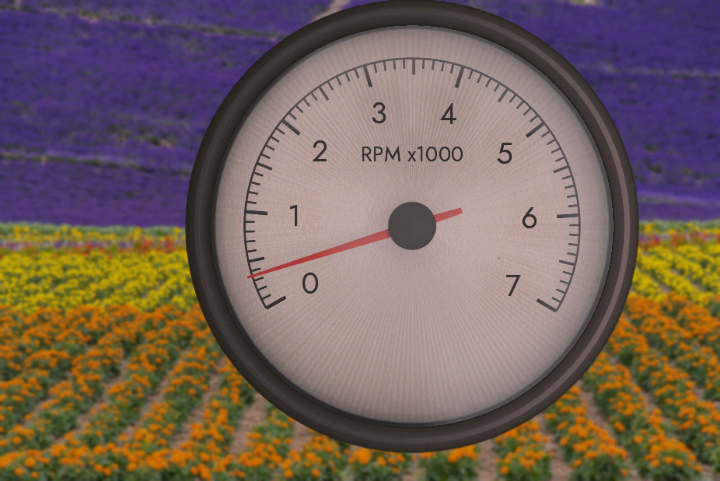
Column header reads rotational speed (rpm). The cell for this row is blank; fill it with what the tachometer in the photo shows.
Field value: 350 rpm
